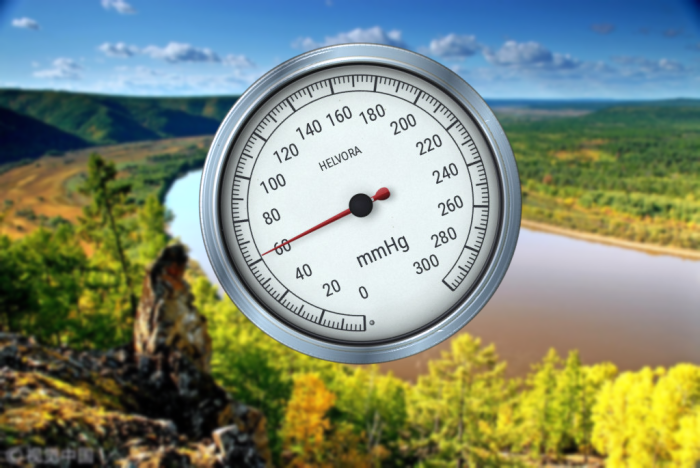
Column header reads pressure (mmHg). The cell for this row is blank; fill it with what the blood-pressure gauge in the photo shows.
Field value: 62 mmHg
